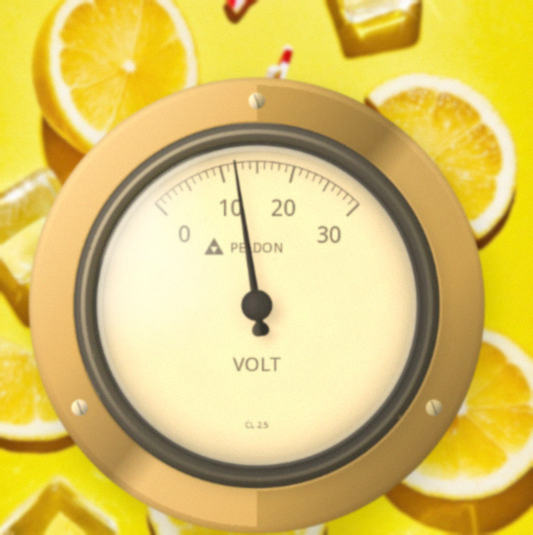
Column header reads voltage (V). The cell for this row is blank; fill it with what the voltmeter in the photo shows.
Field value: 12 V
